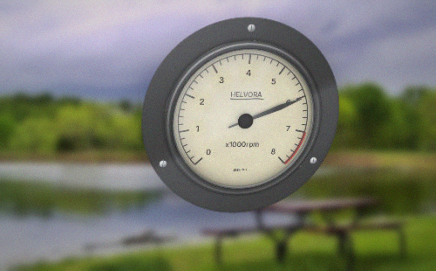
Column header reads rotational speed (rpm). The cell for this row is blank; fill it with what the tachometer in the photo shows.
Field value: 6000 rpm
